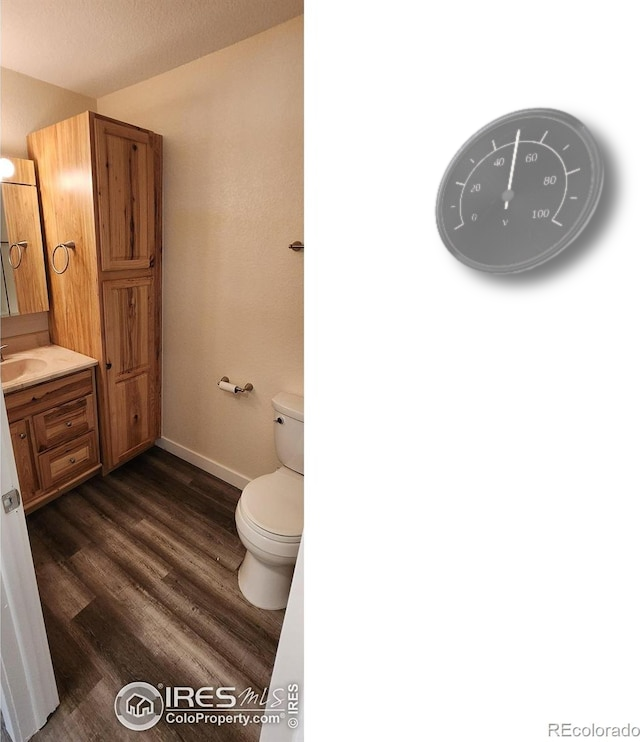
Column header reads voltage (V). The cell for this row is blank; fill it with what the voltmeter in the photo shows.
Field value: 50 V
